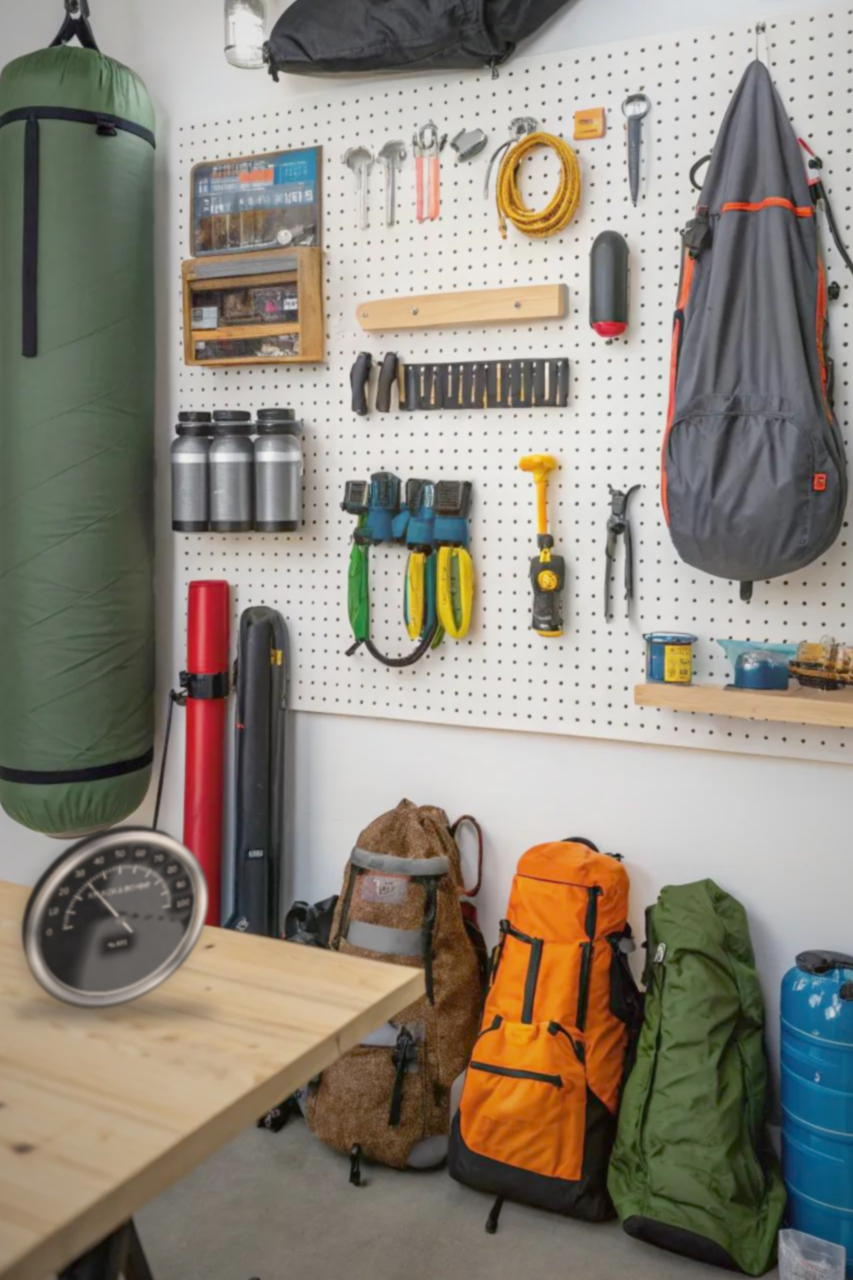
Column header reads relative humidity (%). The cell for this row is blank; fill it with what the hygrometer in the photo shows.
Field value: 30 %
